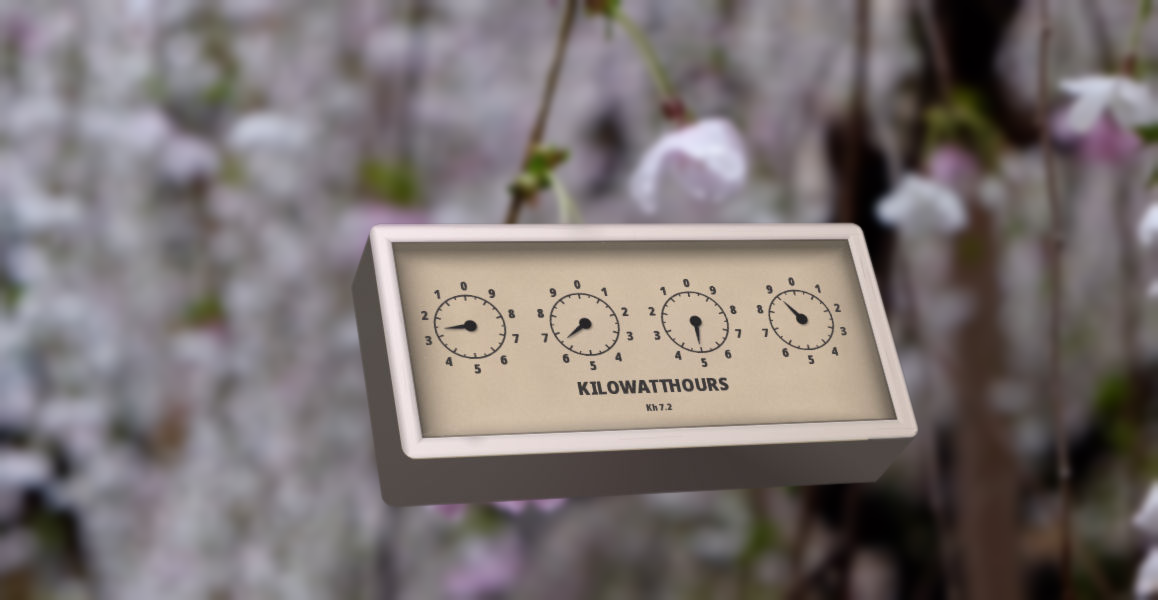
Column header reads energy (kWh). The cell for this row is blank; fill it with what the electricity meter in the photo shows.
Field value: 2649 kWh
